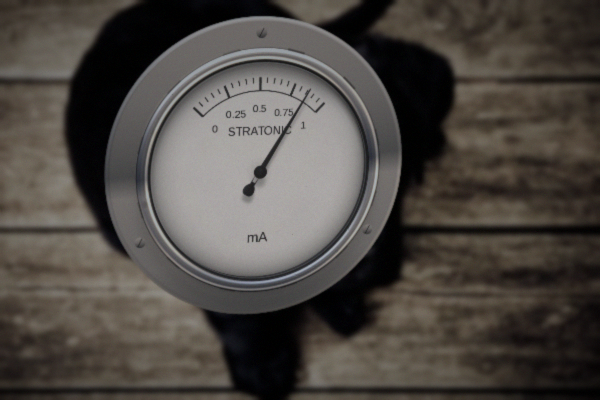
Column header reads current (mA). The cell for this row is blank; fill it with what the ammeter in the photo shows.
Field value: 0.85 mA
